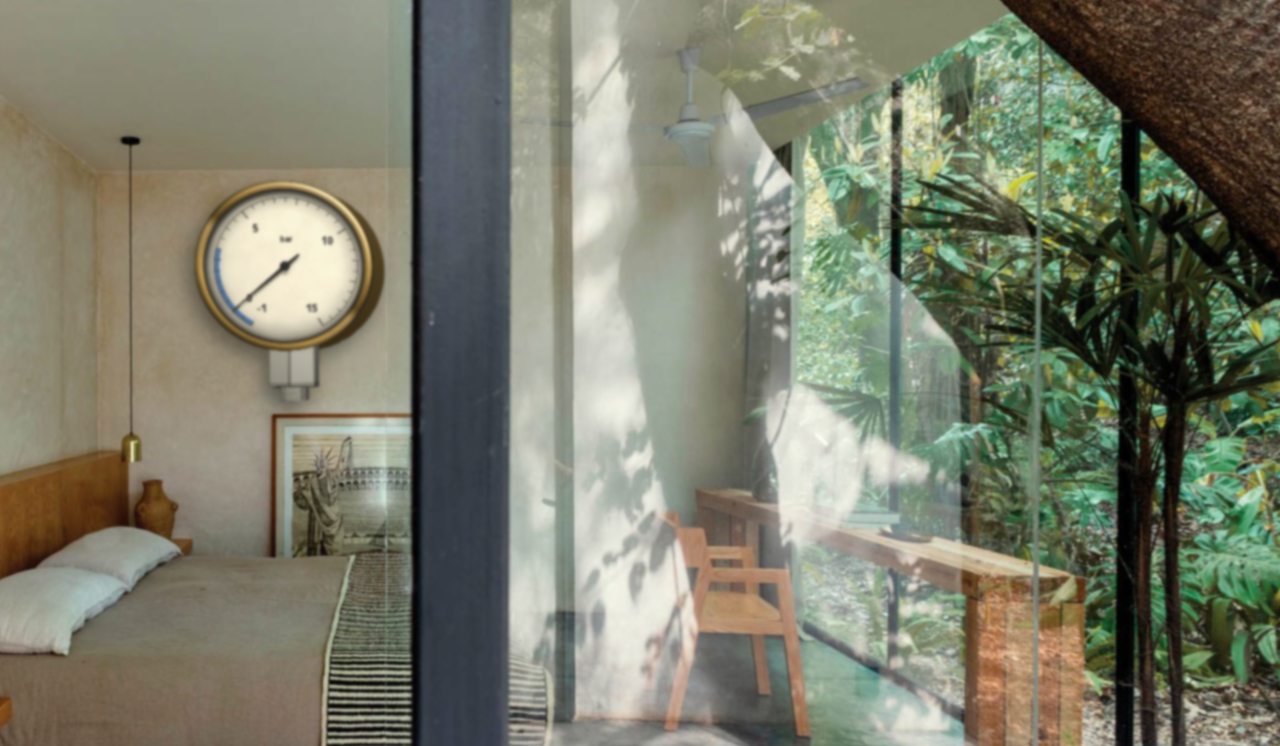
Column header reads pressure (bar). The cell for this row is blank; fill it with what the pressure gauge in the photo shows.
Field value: 0 bar
